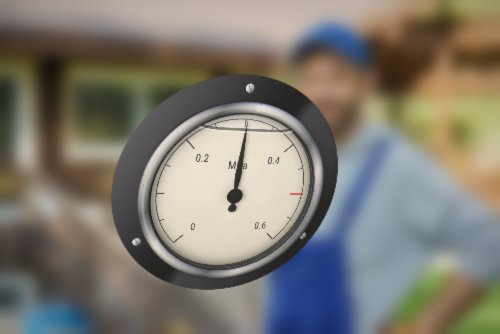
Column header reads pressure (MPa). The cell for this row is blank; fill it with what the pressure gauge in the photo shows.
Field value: 0.3 MPa
